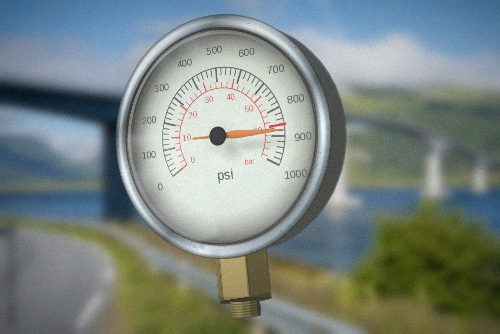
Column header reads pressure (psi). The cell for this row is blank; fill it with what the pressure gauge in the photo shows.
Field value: 880 psi
